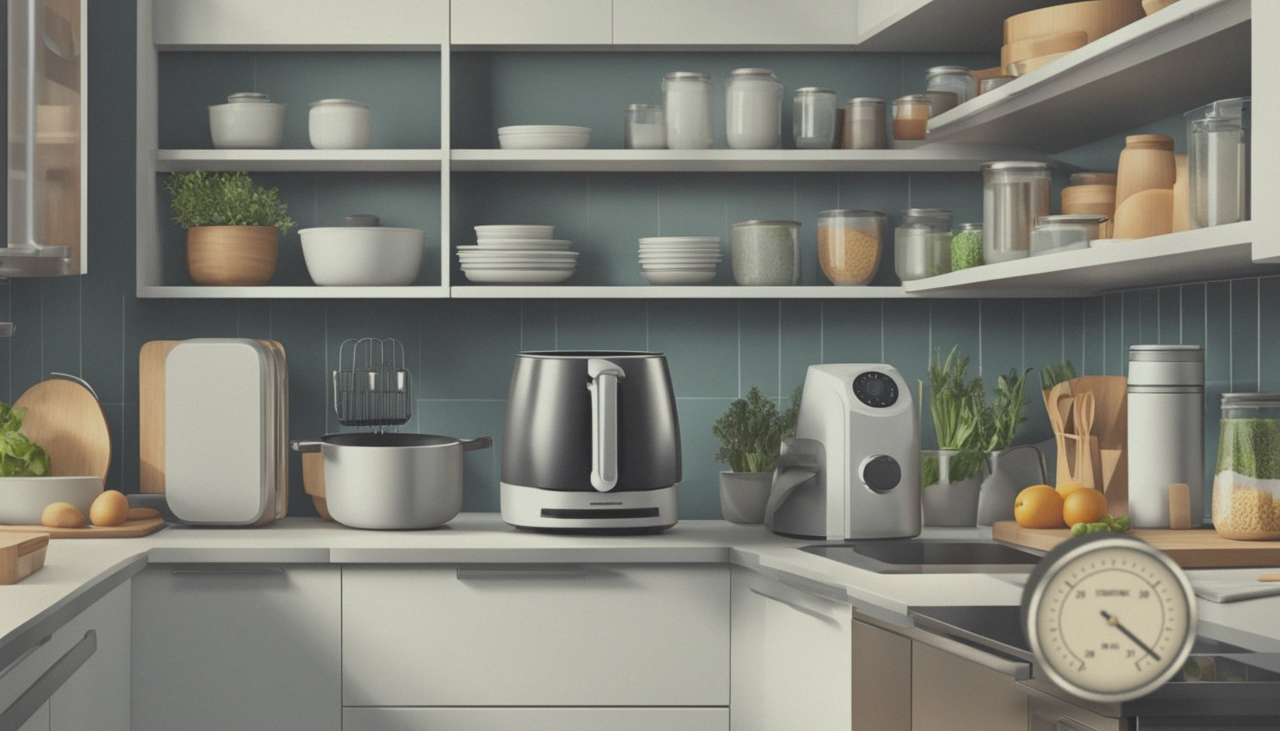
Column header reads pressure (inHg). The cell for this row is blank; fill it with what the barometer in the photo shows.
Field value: 30.8 inHg
